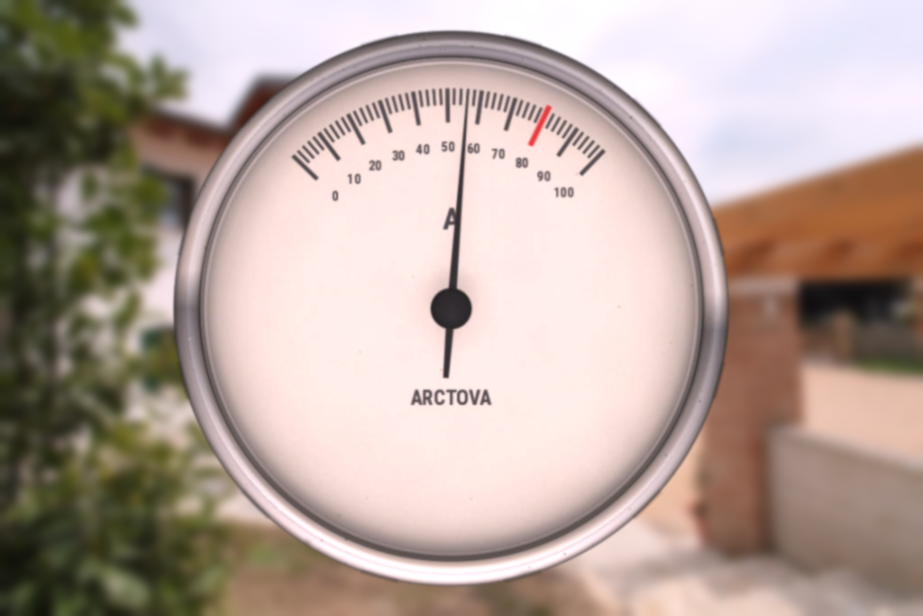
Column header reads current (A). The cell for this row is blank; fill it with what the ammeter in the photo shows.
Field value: 56 A
